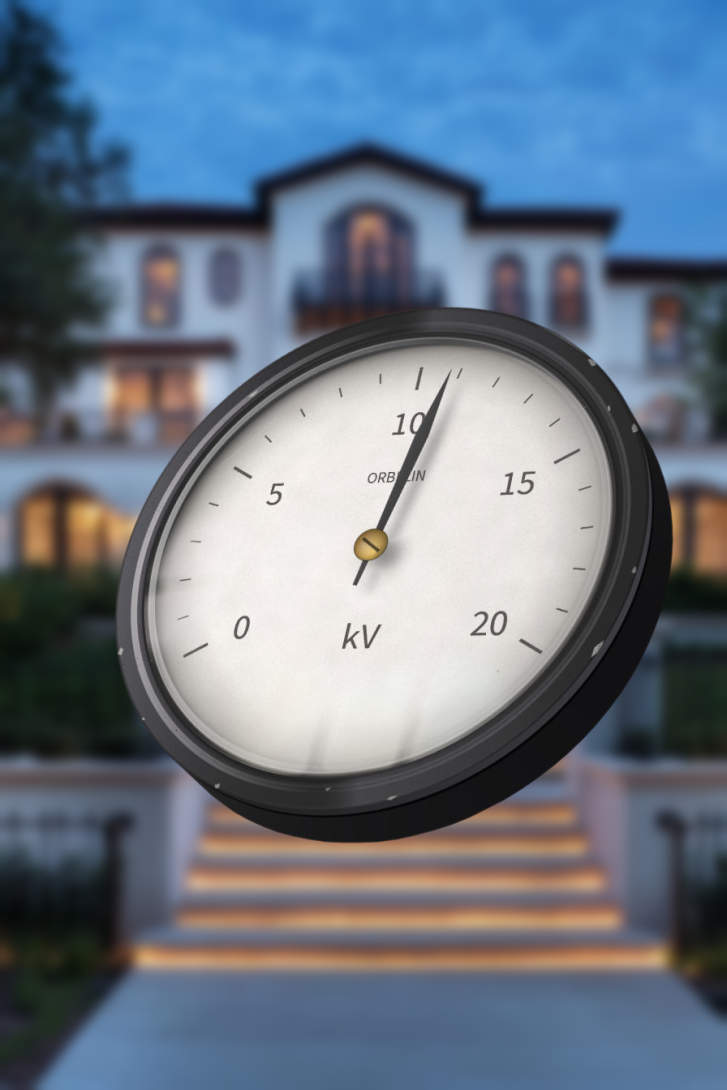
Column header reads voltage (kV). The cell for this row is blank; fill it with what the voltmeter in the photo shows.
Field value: 11 kV
